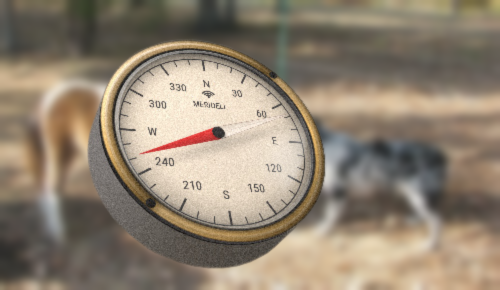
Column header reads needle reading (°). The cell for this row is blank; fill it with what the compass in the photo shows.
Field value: 250 °
